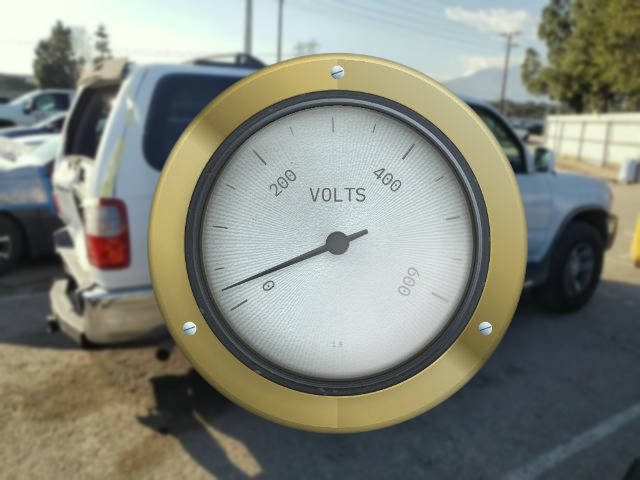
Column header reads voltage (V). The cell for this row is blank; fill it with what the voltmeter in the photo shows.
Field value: 25 V
